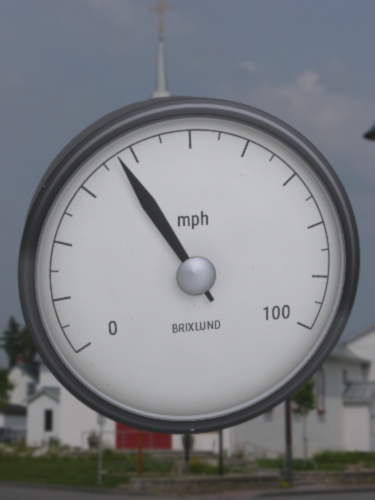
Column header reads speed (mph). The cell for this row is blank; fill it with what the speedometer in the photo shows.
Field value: 37.5 mph
